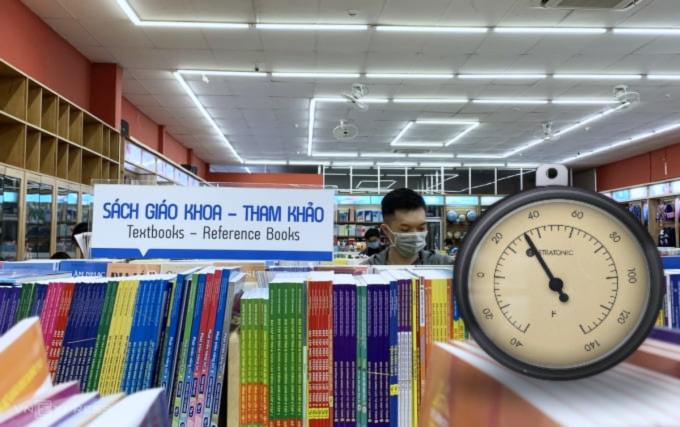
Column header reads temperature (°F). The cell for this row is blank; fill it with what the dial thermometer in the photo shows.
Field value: 32 °F
